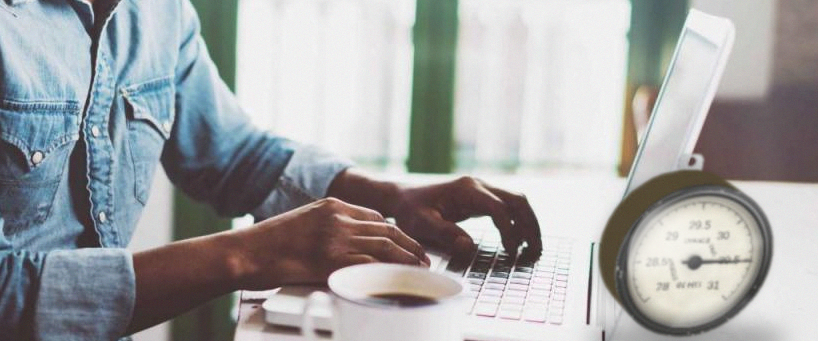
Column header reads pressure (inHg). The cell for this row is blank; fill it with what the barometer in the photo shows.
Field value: 30.5 inHg
